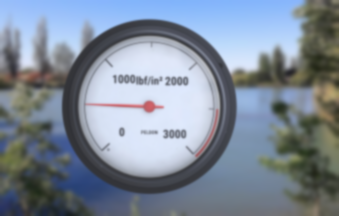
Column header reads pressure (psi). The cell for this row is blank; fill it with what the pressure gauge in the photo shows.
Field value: 500 psi
